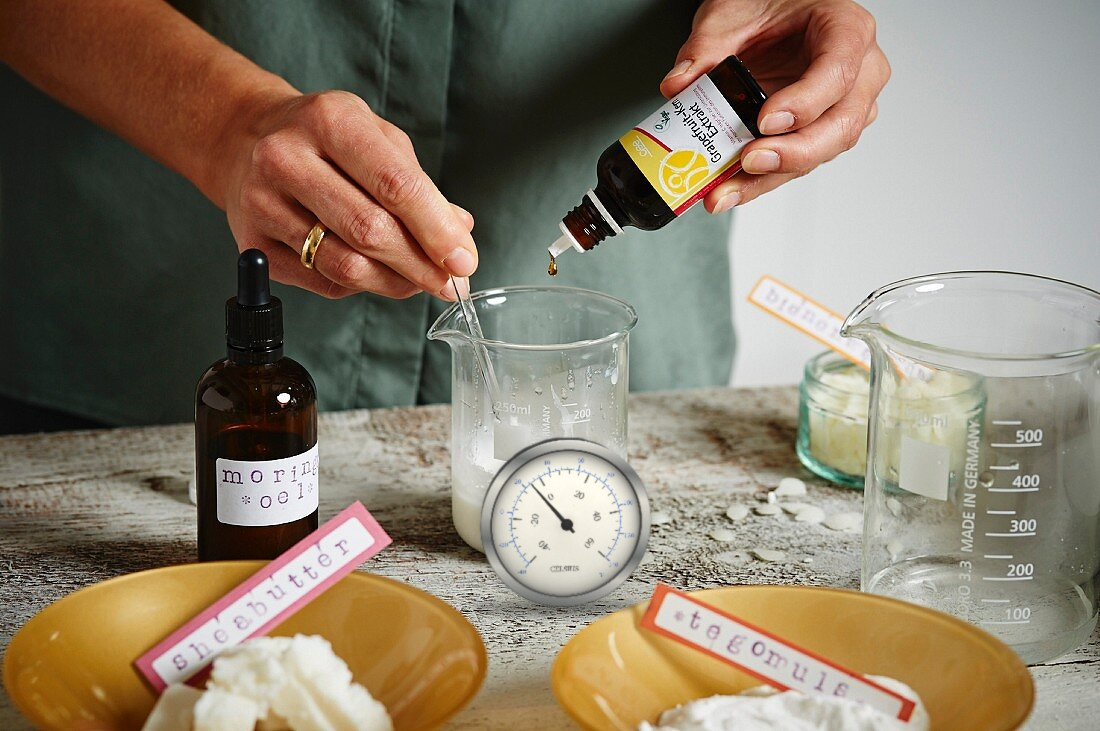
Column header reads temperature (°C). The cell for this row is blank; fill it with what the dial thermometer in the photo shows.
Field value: -4 °C
